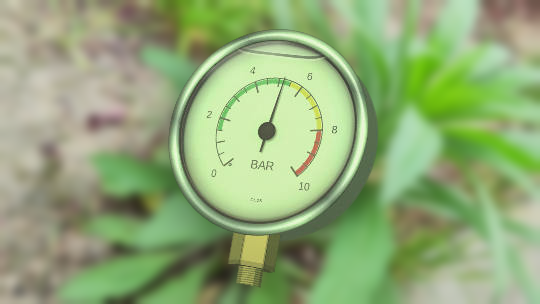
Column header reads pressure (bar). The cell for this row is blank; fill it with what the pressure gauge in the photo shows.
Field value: 5.25 bar
